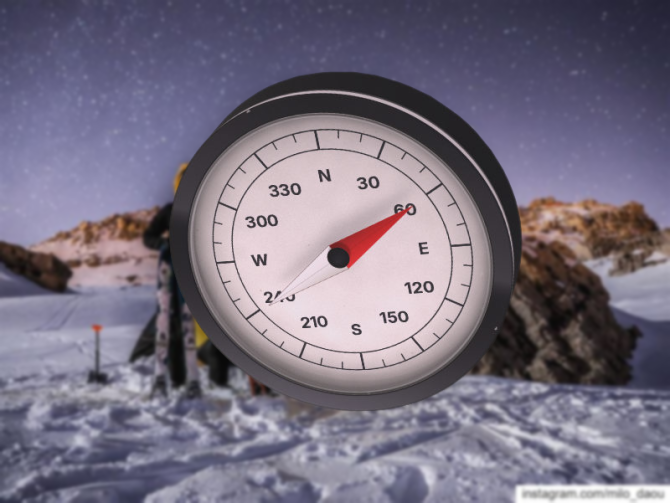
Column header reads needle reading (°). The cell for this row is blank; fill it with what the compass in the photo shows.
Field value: 60 °
